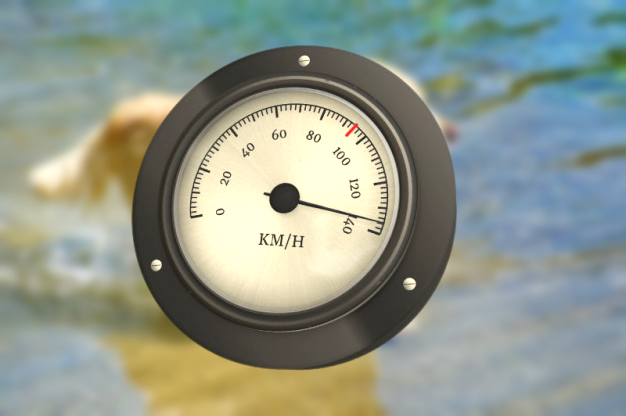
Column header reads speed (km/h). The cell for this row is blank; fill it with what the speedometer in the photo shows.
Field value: 136 km/h
